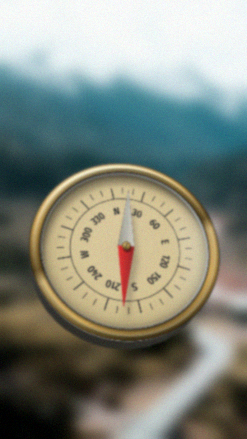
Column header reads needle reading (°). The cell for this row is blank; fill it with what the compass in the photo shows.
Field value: 195 °
